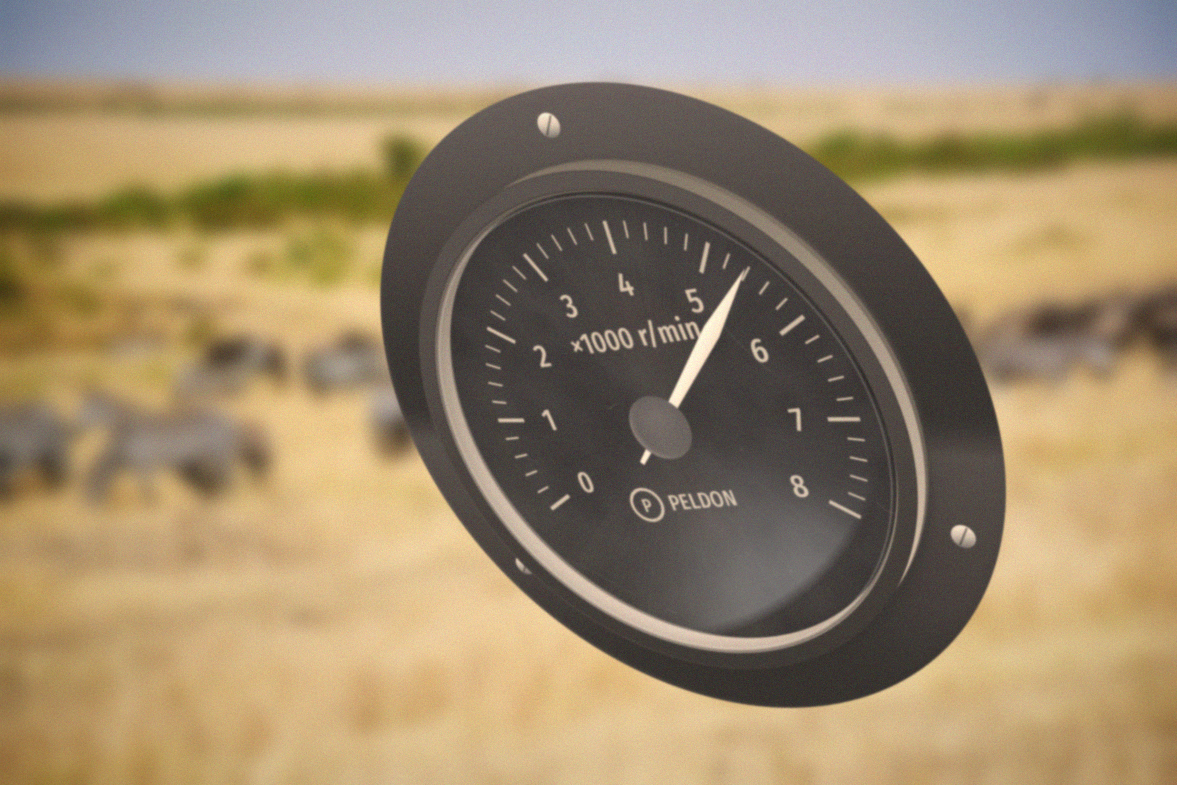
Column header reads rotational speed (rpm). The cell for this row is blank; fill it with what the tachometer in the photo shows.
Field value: 5400 rpm
